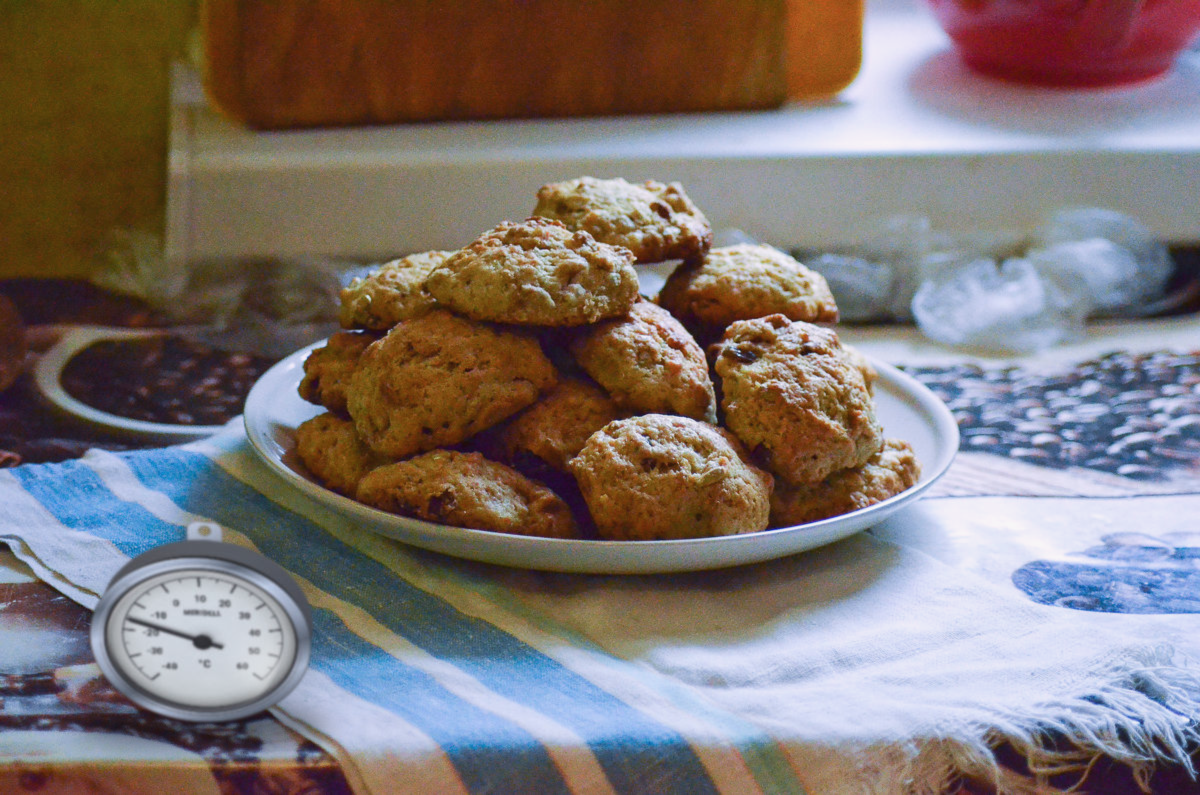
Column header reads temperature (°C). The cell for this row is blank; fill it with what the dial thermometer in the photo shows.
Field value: -15 °C
